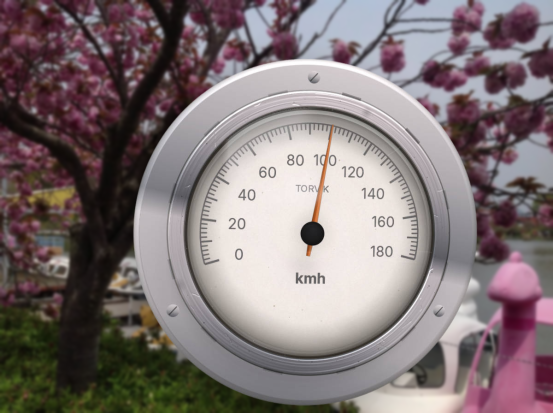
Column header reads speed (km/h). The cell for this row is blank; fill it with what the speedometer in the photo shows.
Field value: 100 km/h
